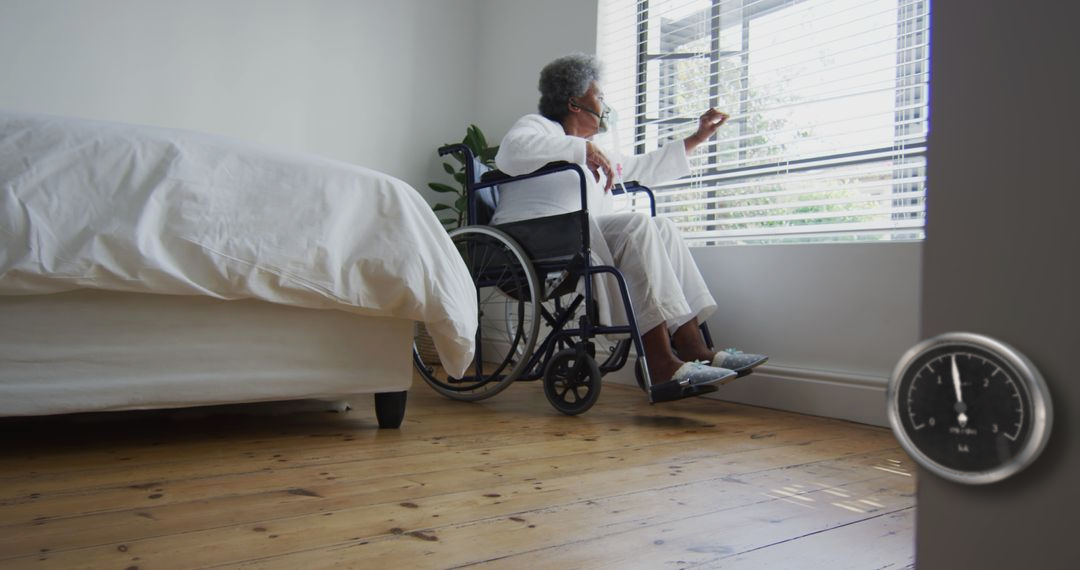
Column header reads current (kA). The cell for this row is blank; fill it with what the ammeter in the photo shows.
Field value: 1.4 kA
